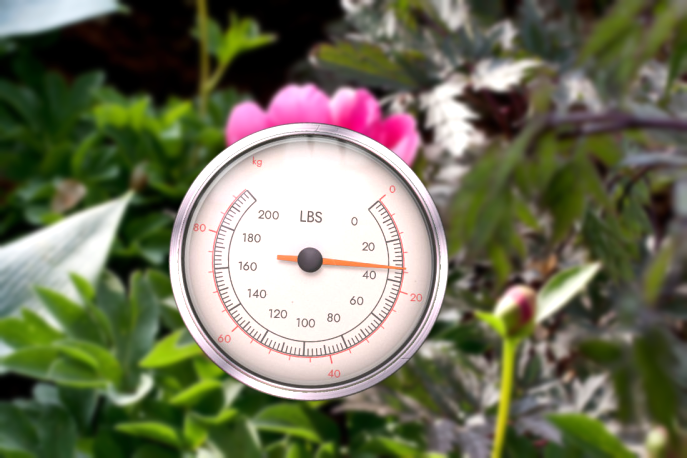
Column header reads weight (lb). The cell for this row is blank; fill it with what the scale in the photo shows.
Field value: 34 lb
